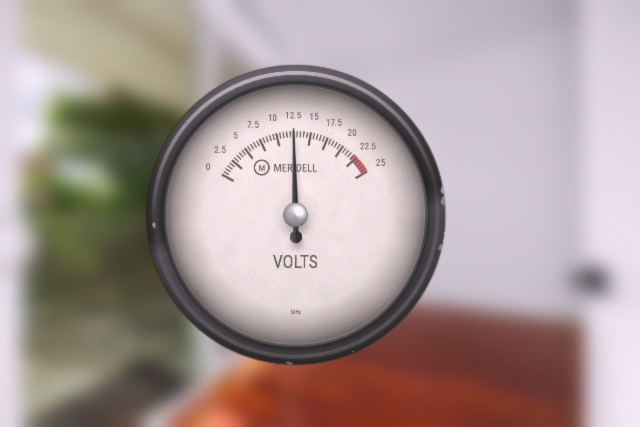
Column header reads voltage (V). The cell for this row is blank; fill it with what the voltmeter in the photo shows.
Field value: 12.5 V
